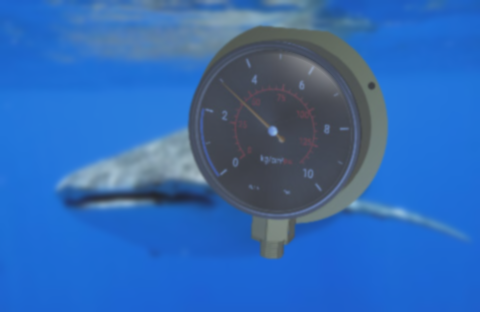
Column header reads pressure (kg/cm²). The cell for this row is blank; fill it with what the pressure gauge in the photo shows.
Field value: 3 kg/cm²
